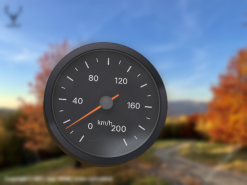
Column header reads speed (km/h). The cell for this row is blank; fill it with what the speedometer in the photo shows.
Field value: 15 km/h
